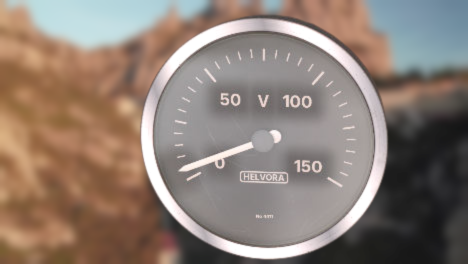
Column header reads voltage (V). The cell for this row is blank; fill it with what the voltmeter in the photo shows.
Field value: 5 V
